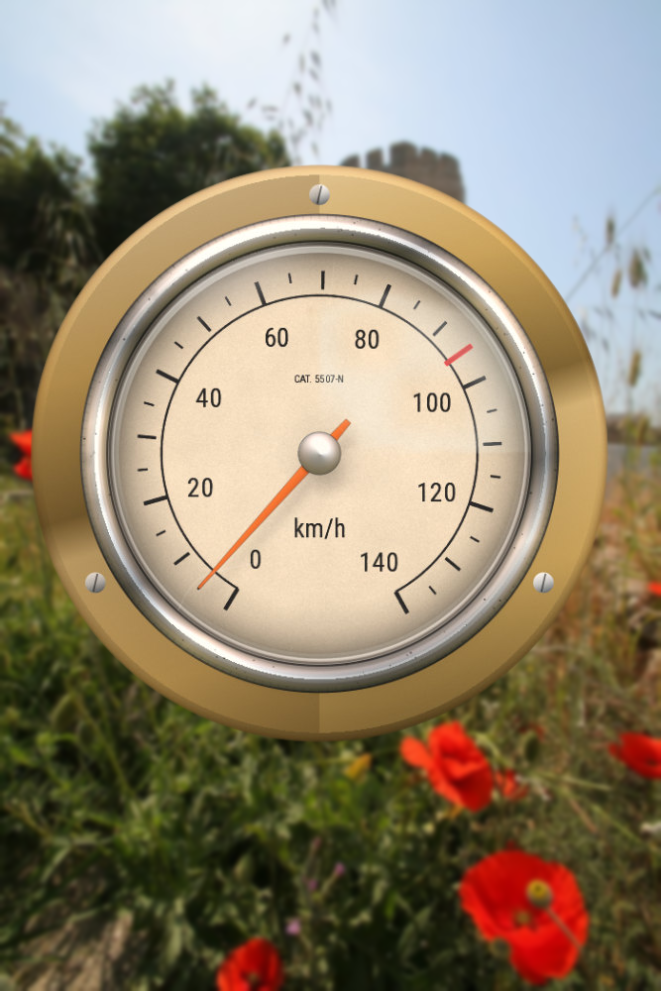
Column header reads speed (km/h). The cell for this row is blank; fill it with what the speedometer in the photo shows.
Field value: 5 km/h
